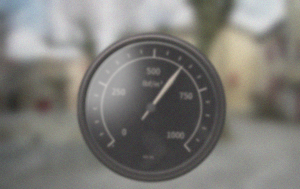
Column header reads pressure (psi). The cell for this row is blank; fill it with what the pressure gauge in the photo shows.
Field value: 625 psi
